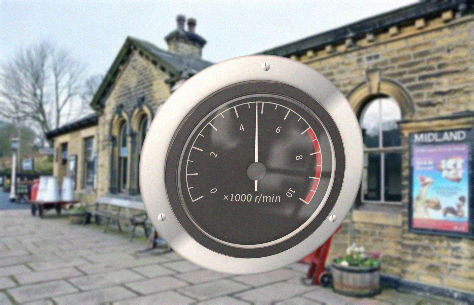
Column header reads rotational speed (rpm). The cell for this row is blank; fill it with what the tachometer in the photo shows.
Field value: 4750 rpm
